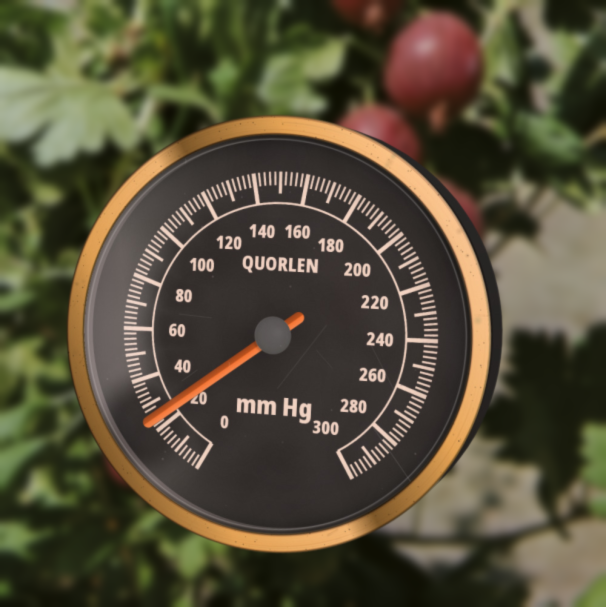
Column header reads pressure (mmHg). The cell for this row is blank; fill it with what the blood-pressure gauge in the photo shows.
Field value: 24 mmHg
